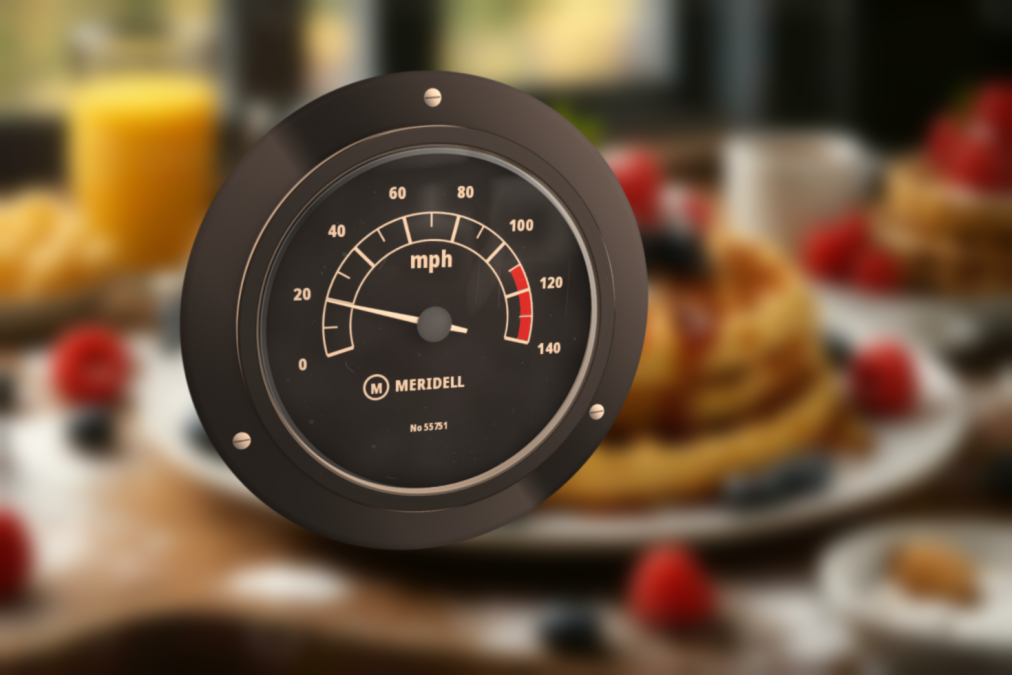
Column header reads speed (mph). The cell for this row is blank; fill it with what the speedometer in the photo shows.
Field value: 20 mph
